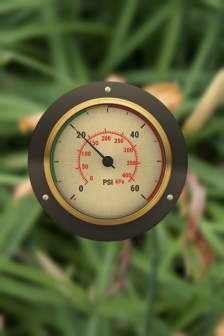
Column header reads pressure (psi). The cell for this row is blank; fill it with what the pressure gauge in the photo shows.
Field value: 20 psi
